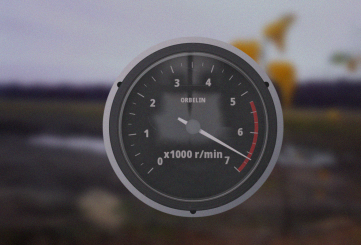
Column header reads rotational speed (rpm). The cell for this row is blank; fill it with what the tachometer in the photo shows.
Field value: 6625 rpm
